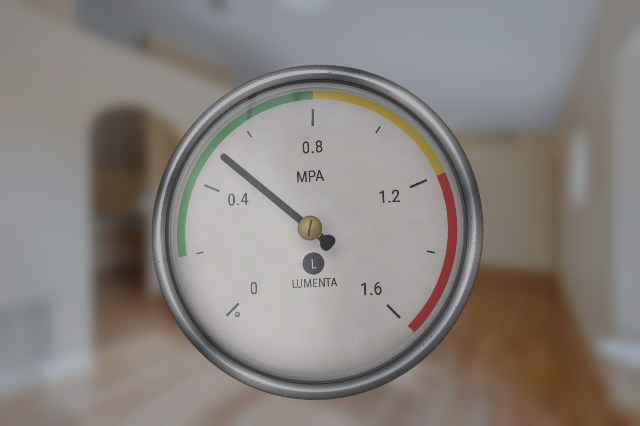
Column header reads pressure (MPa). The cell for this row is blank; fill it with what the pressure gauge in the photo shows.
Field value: 0.5 MPa
